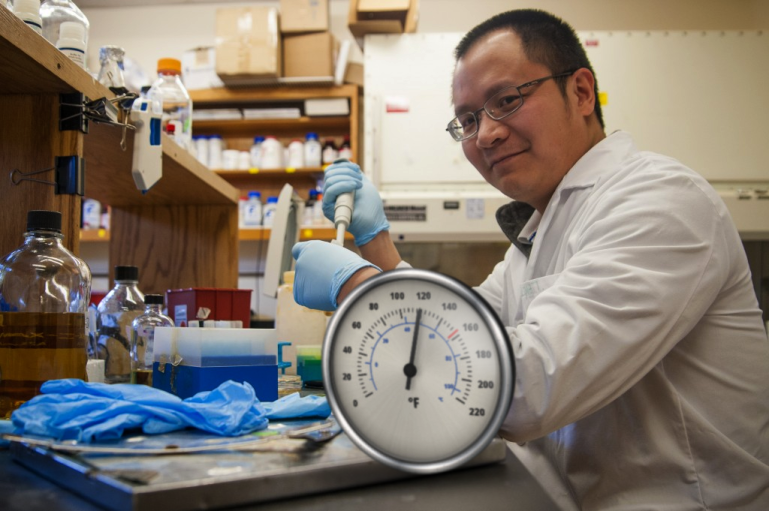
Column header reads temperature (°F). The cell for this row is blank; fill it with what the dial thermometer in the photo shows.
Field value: 120 °F
